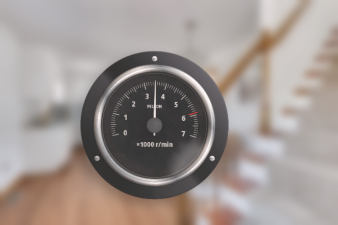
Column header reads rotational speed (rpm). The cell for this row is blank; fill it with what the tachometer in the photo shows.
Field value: 3500 rpm
